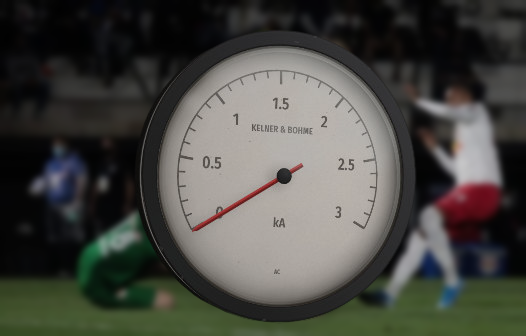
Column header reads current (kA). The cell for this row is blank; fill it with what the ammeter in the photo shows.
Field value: 0 kA
